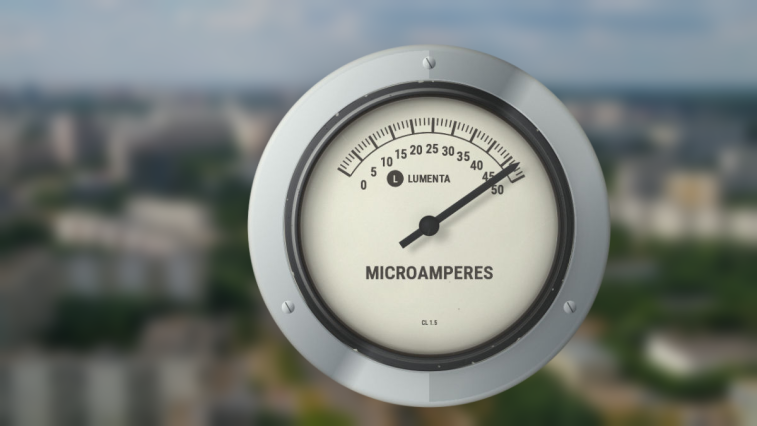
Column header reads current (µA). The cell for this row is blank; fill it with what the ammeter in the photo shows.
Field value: 47 µA
